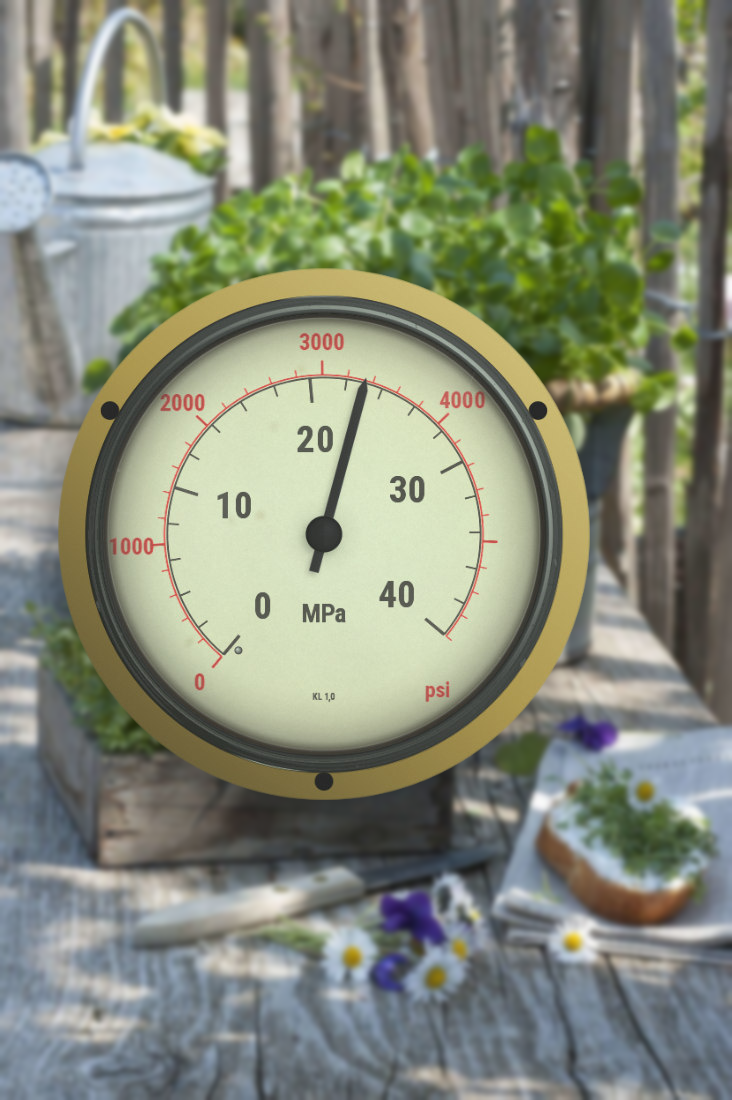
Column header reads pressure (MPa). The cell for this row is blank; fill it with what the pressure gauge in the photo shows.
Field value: 23 MPa
